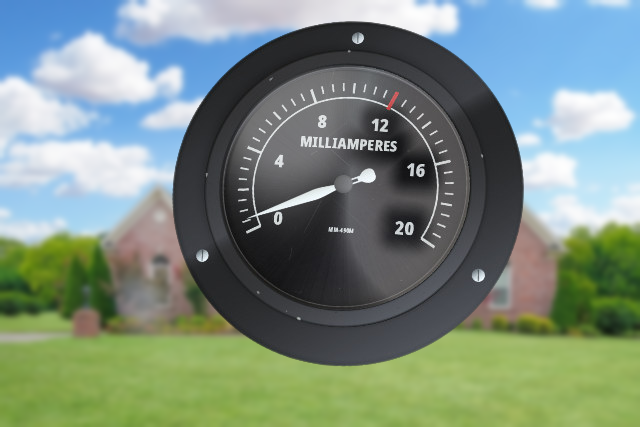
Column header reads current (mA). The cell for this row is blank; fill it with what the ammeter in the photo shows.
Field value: 0.5 mA
